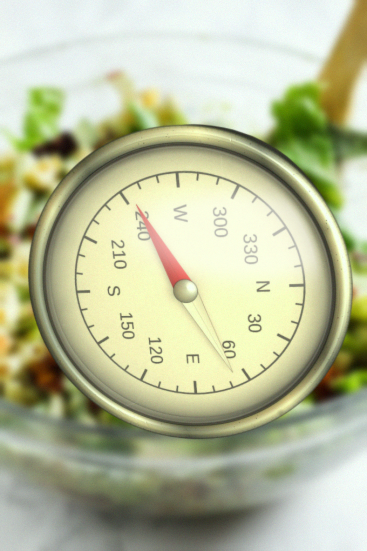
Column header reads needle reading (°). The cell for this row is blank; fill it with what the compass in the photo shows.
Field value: 245 °
